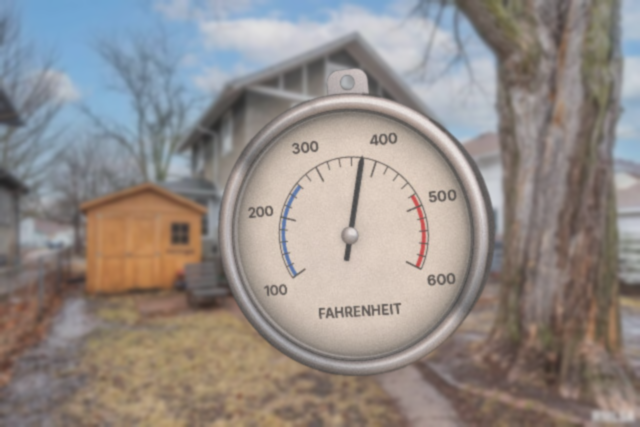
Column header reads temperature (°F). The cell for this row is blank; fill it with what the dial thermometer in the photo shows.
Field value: 380 °F
